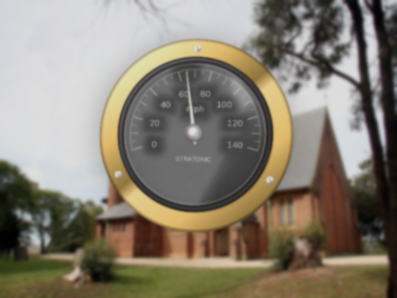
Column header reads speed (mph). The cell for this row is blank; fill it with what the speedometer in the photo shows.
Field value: 65 mph
